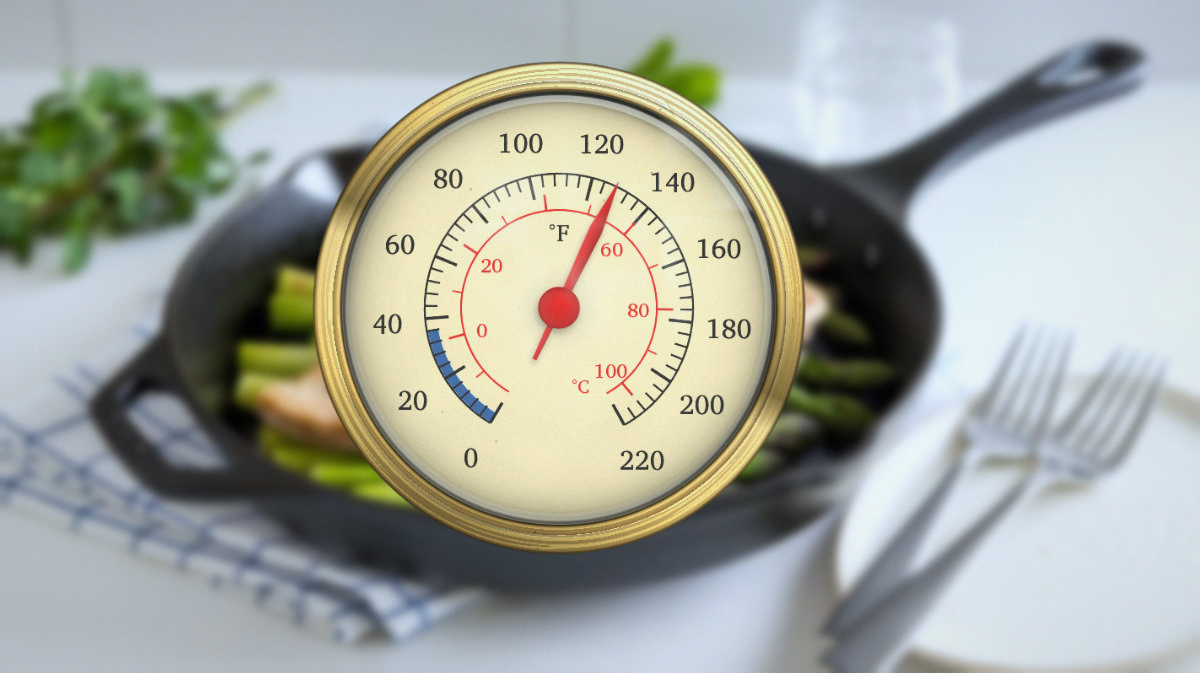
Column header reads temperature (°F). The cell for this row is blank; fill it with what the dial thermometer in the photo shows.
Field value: 128 °F
